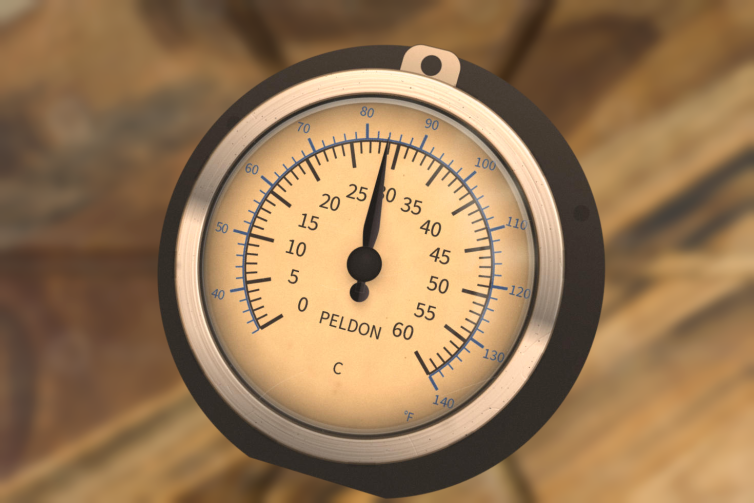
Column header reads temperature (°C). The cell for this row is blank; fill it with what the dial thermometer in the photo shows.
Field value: 29 °C
